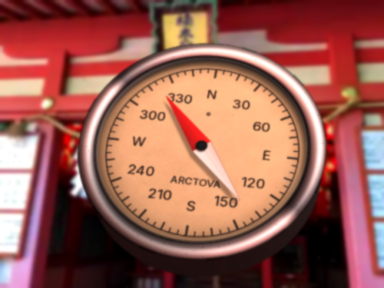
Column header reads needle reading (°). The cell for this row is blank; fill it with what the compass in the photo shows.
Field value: 320 °
